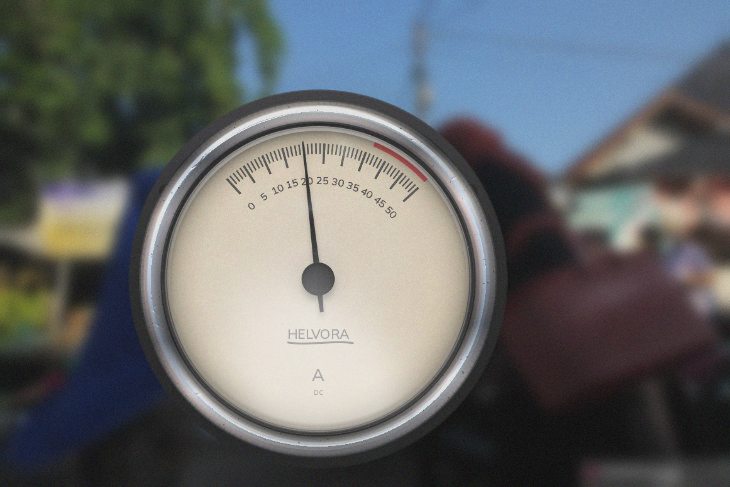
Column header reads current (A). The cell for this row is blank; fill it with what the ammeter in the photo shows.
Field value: 20 A
